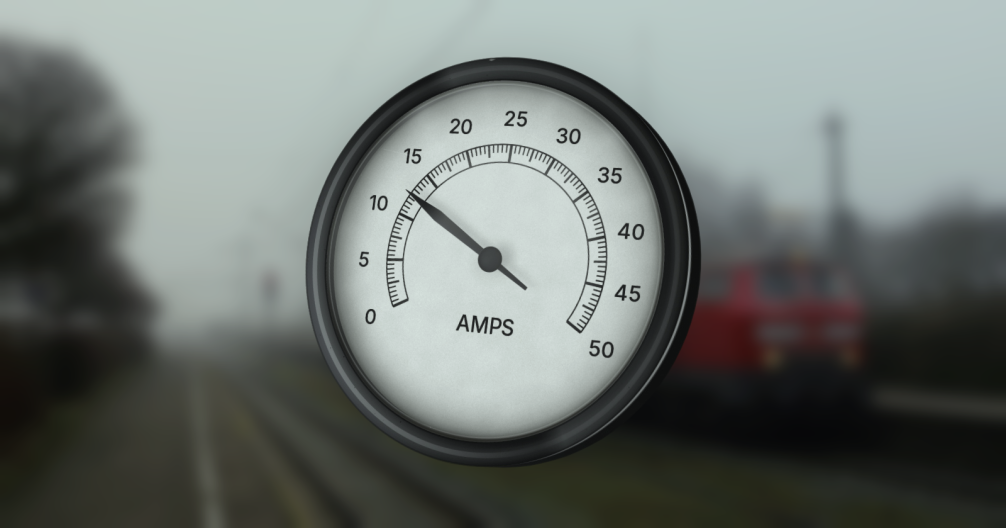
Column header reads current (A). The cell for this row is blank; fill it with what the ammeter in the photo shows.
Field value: 12.5 A
